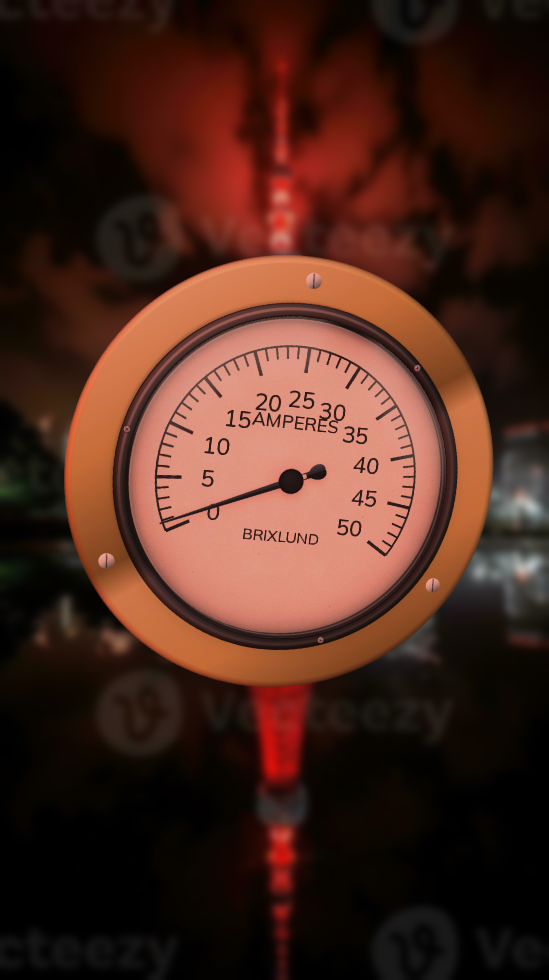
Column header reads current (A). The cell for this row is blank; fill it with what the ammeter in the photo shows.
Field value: 1 A
